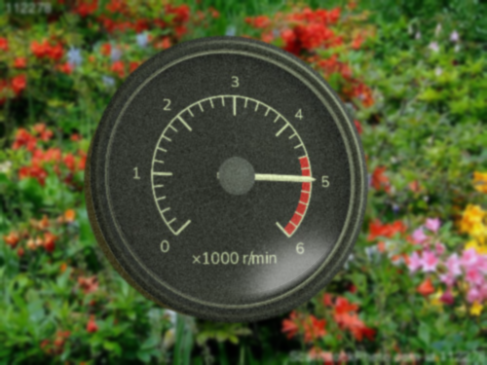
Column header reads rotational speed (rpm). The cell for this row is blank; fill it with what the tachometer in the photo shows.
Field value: 5000 rpm
